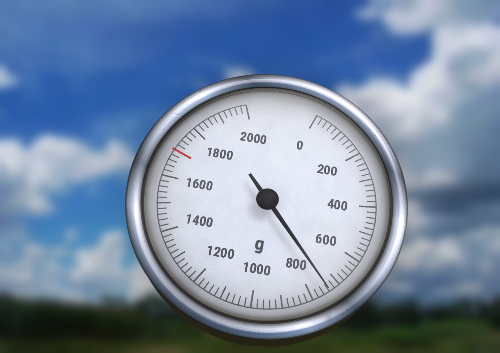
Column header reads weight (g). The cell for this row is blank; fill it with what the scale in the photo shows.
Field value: 740 g
